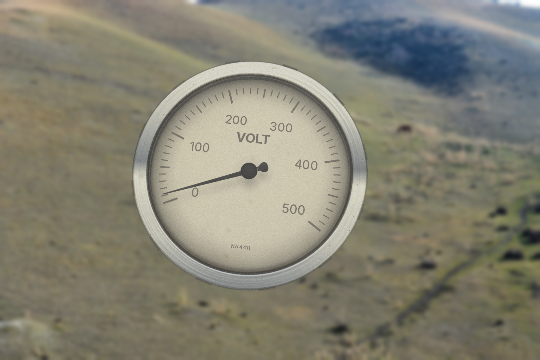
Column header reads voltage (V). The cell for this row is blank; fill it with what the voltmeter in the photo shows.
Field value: 10 V
